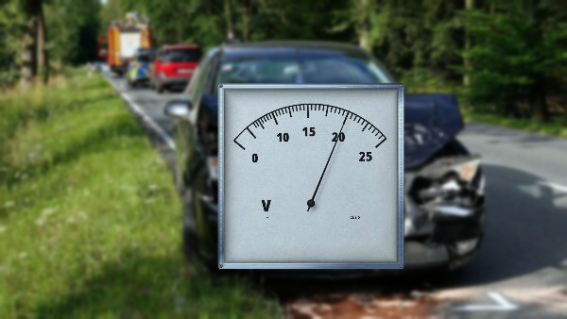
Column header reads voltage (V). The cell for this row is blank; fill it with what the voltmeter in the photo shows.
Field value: 20 V
